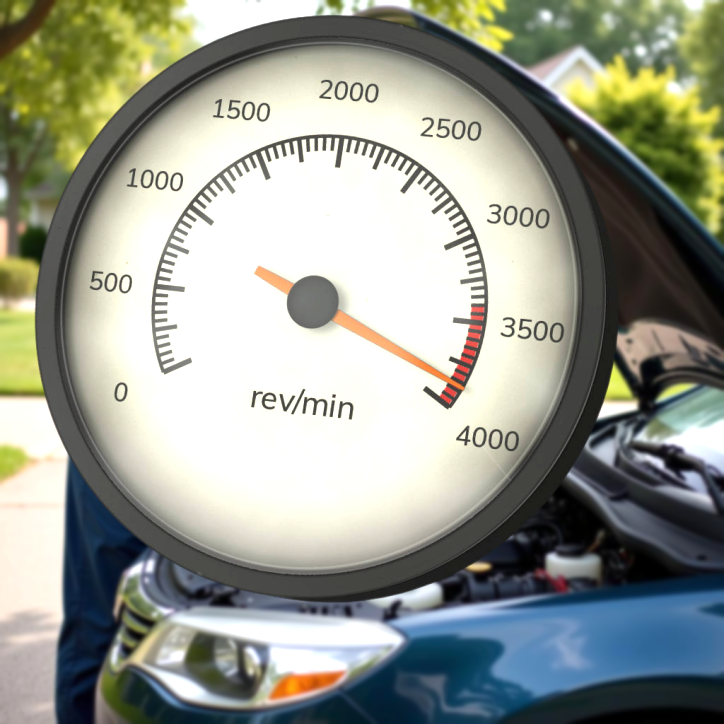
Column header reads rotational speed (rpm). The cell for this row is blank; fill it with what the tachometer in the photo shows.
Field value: 3875 rpm
